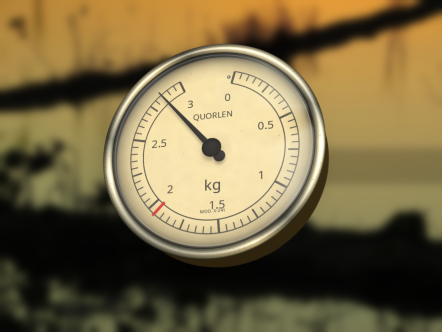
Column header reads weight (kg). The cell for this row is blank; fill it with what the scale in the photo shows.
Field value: 2.85 kg
